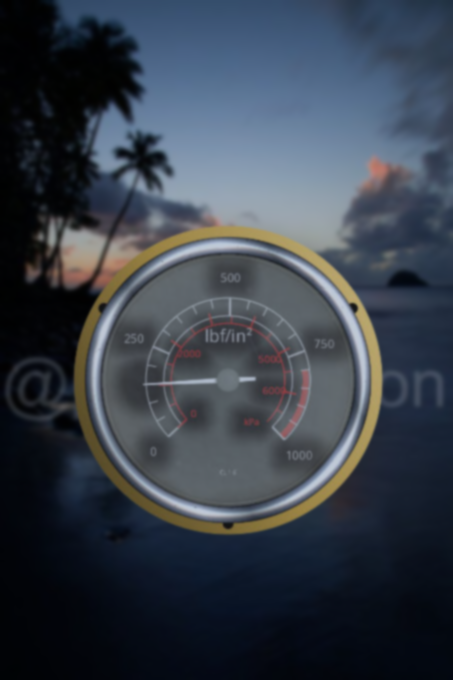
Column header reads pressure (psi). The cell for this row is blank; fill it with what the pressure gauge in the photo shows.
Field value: 150 psi
